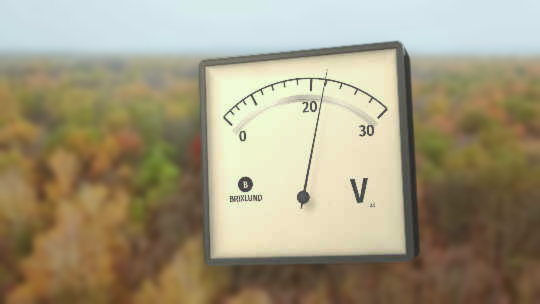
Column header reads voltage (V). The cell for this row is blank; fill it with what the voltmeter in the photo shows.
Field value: 22 V
